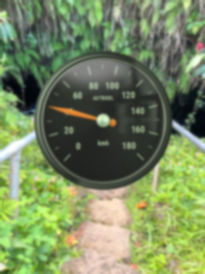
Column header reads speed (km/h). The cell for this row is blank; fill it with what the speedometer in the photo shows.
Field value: 40 km/h
